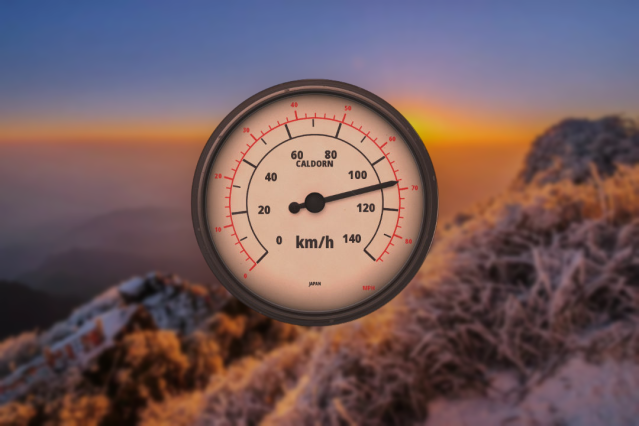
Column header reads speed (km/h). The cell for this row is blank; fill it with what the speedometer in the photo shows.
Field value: 110 km/h
